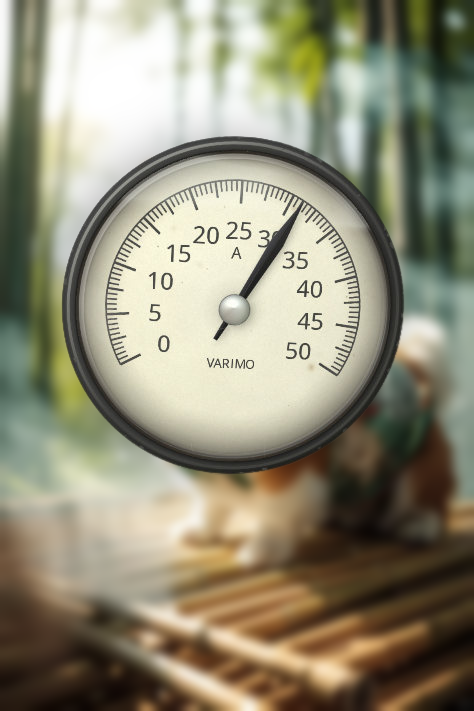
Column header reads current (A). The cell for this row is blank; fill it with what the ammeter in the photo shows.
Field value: 31 A
